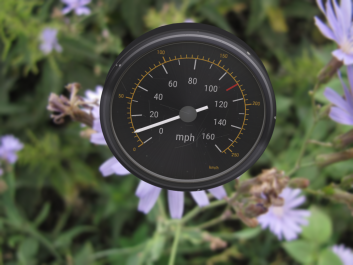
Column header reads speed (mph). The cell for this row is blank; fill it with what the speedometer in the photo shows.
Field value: 10 mph
